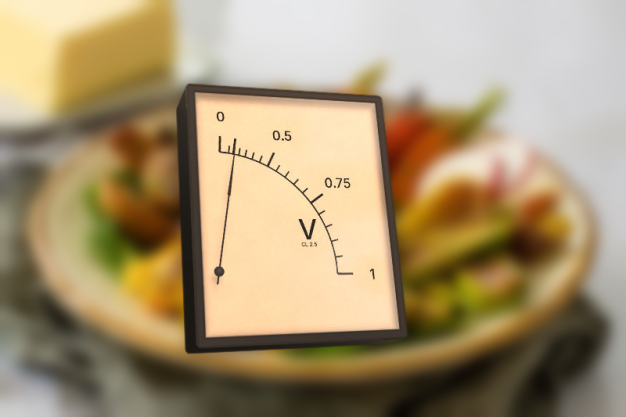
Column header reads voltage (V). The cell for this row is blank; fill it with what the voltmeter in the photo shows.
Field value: 0.25 V
